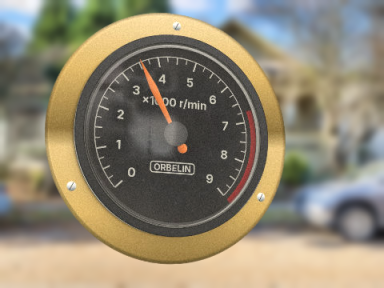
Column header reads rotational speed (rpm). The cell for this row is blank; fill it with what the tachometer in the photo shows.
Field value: 3500 rpm
